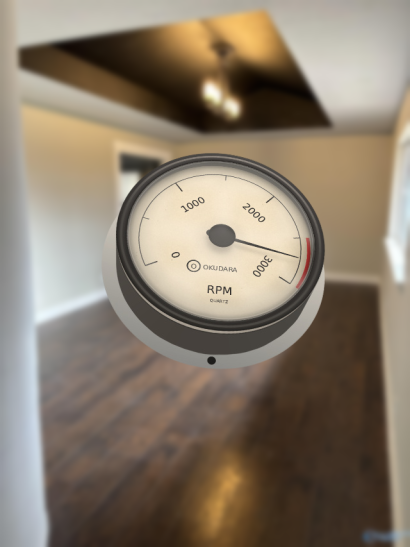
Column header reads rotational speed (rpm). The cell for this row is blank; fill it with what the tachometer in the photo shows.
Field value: 2750 rpm
